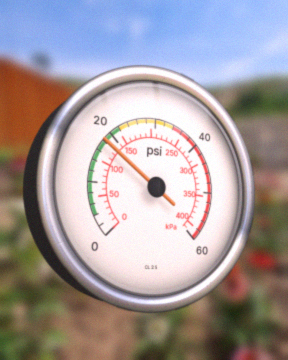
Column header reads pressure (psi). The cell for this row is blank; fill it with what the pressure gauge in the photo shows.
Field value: 18 psi
